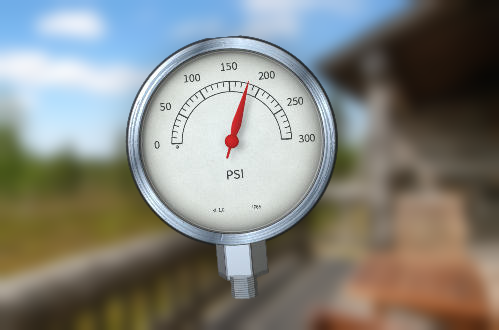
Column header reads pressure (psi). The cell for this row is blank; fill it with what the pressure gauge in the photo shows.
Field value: 180 psi
